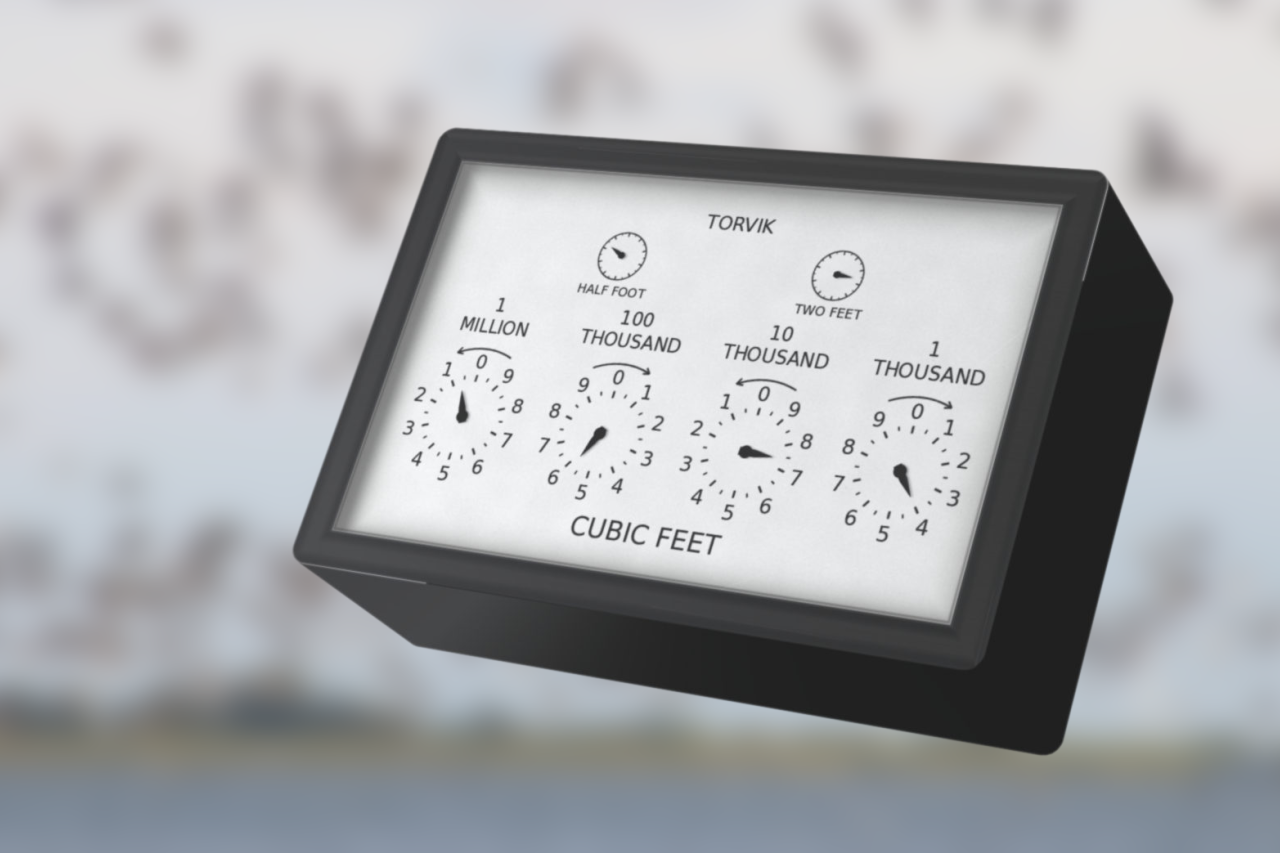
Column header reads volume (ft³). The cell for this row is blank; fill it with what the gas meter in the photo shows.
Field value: 57400 ft³
